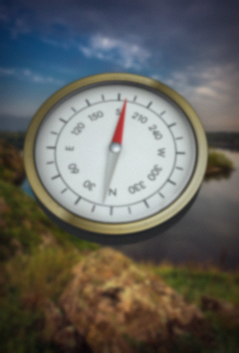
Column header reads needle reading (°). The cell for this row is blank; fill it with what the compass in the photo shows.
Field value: 187.5 °
